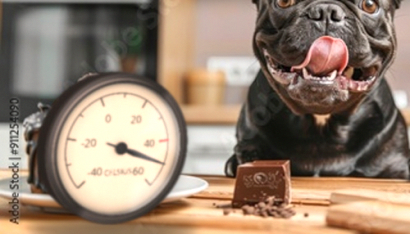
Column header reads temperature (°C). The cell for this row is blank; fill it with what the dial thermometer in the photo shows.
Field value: 50 °C
